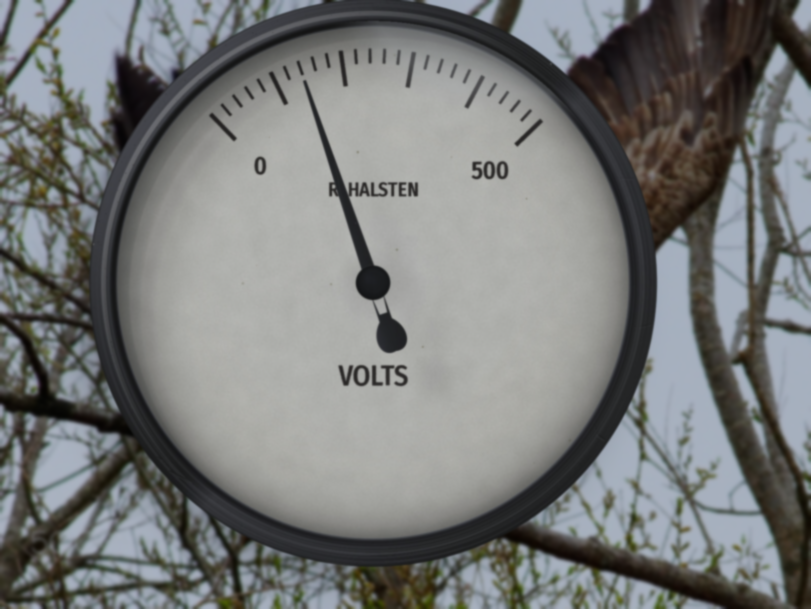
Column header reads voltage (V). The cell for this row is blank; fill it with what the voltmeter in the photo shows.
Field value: 140 V
